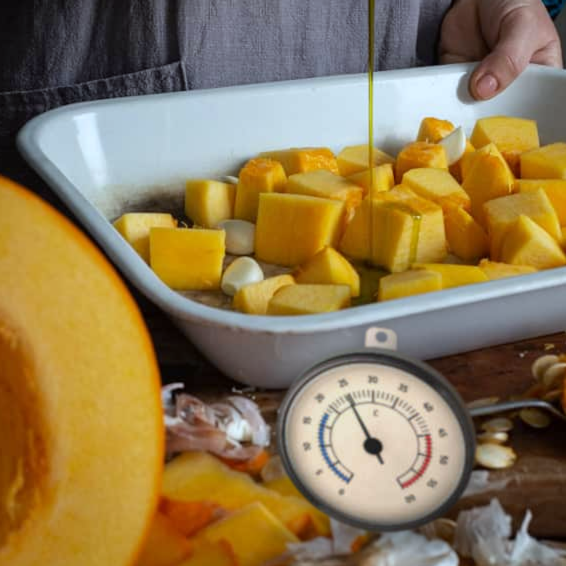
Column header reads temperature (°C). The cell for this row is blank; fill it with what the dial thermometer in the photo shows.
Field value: 25 °C
